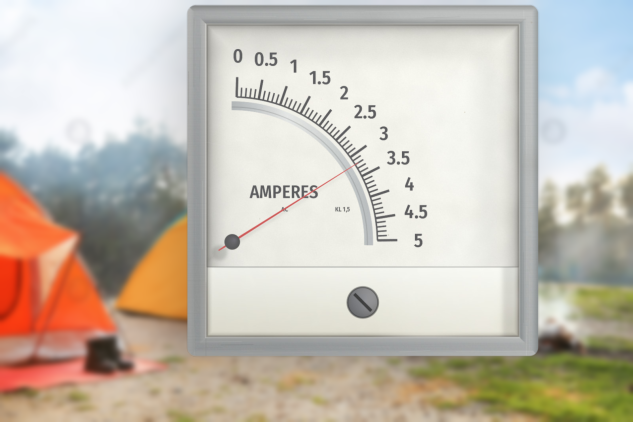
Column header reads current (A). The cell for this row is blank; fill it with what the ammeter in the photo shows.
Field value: 3.2 A
